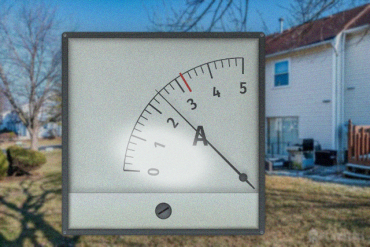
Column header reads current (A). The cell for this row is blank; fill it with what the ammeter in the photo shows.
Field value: 2.4 A
